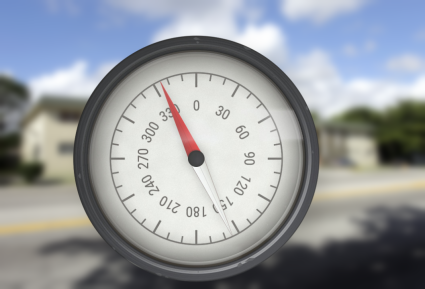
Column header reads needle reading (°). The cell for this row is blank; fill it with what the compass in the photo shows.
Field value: 335 °
